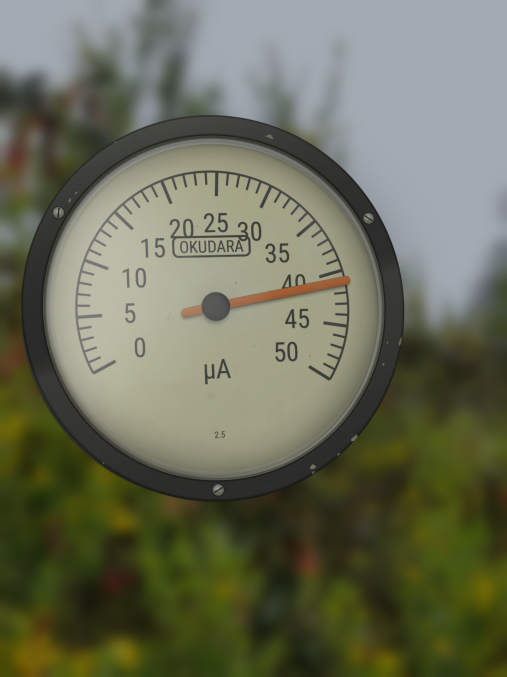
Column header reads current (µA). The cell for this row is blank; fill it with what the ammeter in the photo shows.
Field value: 41 µA
